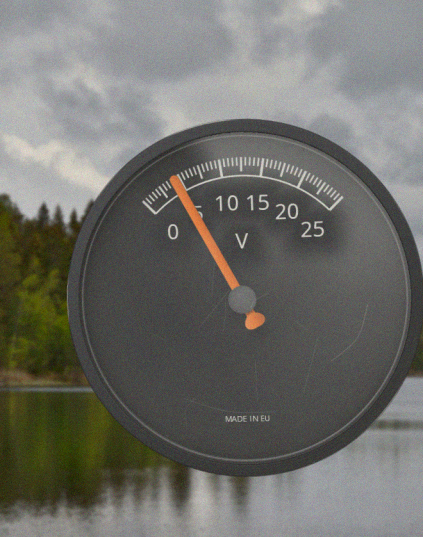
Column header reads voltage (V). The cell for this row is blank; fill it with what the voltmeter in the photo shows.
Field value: 4.5 V
